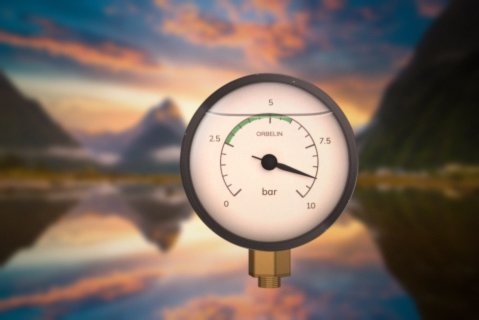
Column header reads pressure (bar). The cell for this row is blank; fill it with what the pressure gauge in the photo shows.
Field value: 9 bar
